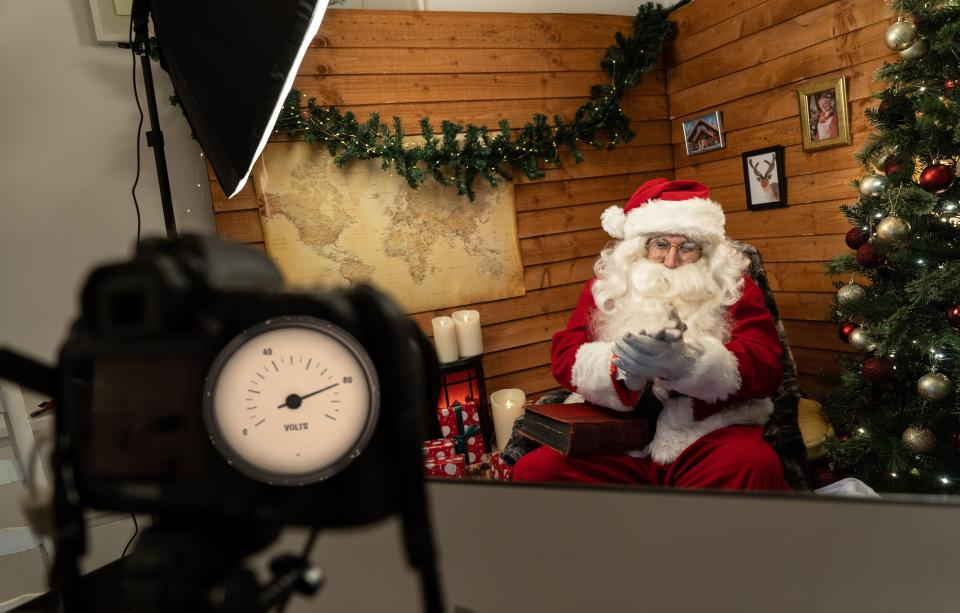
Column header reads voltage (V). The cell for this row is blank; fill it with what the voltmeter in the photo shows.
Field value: 80 V
